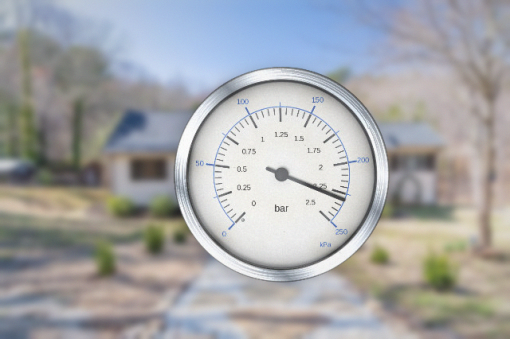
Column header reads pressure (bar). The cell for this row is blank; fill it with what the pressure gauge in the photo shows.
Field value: 2.3 bar
